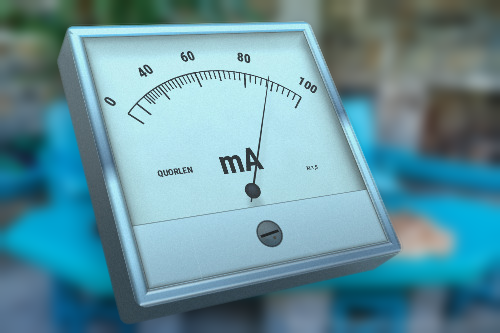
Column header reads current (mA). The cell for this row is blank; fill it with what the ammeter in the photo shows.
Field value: 88 mA
